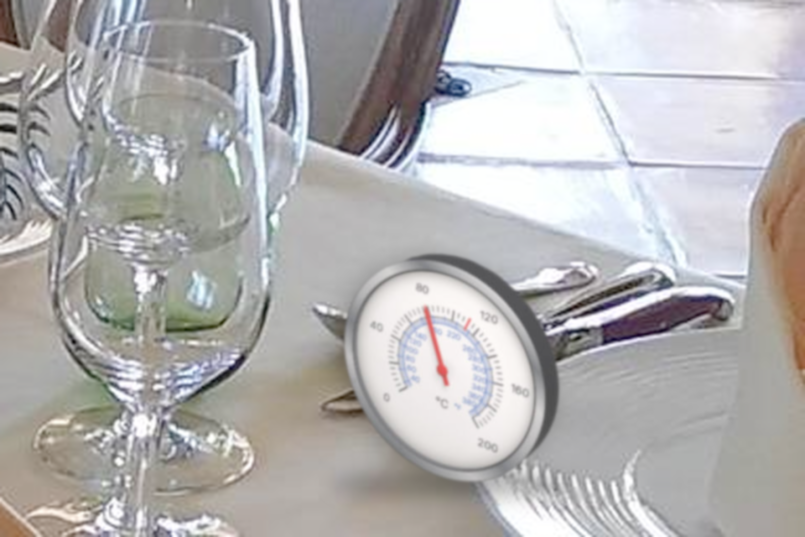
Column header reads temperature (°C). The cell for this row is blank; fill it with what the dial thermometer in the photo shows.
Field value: 80 °C
